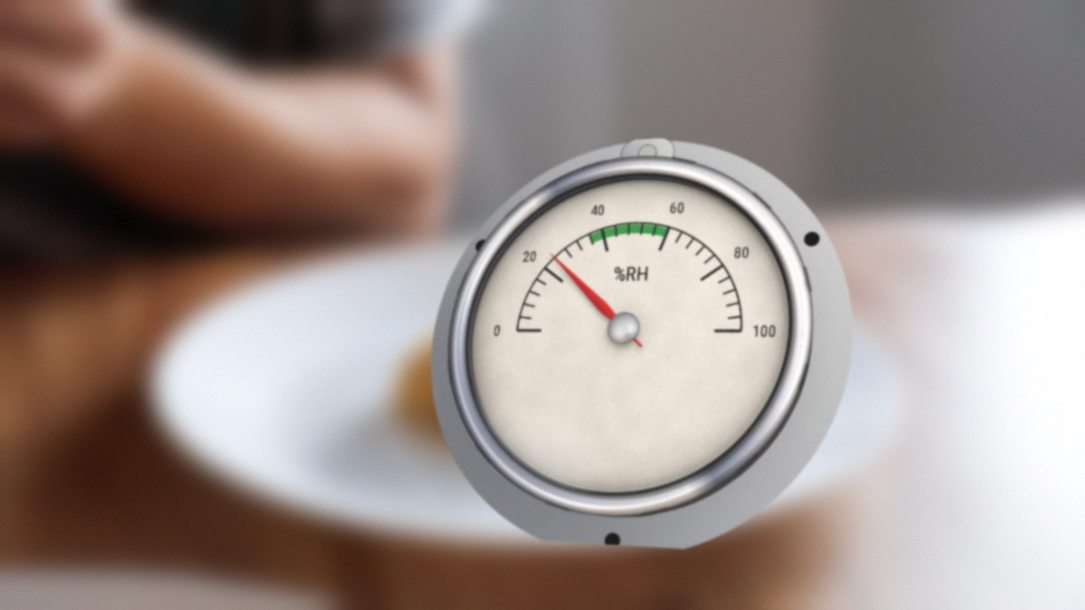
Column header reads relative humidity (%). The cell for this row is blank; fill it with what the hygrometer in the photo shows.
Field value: 24 %
